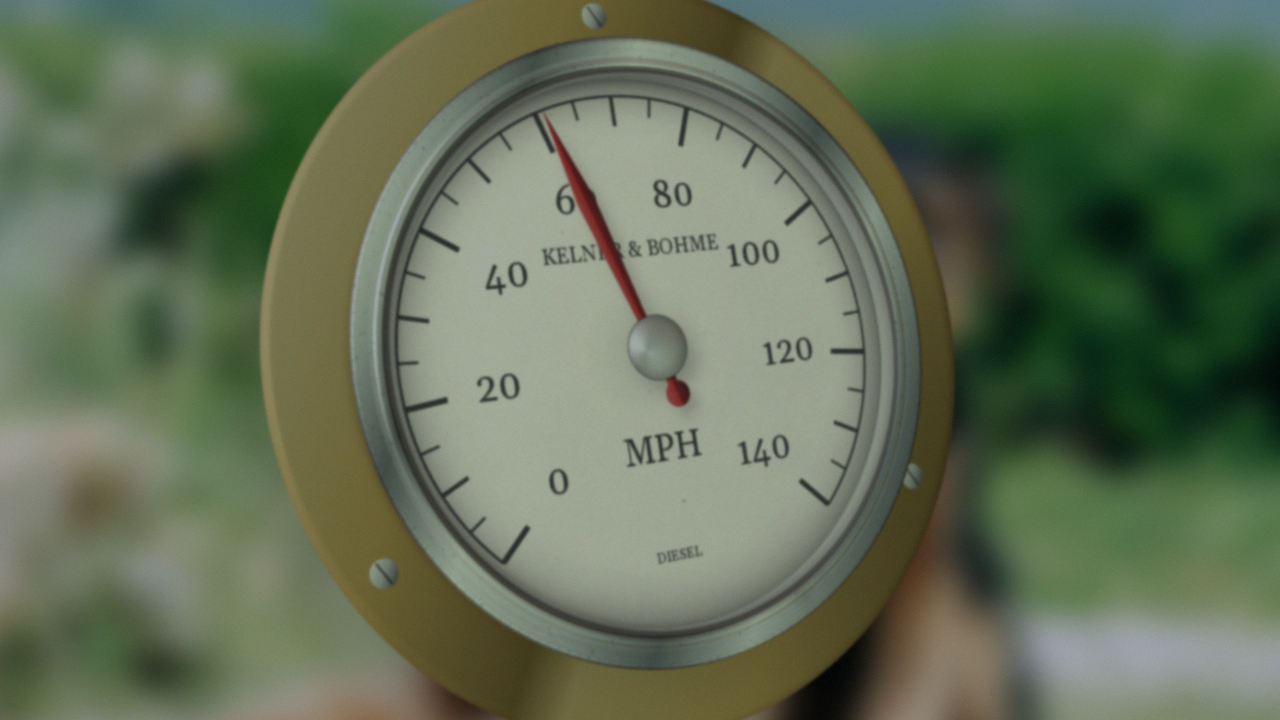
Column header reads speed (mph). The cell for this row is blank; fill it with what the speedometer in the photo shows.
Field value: 60 mph
